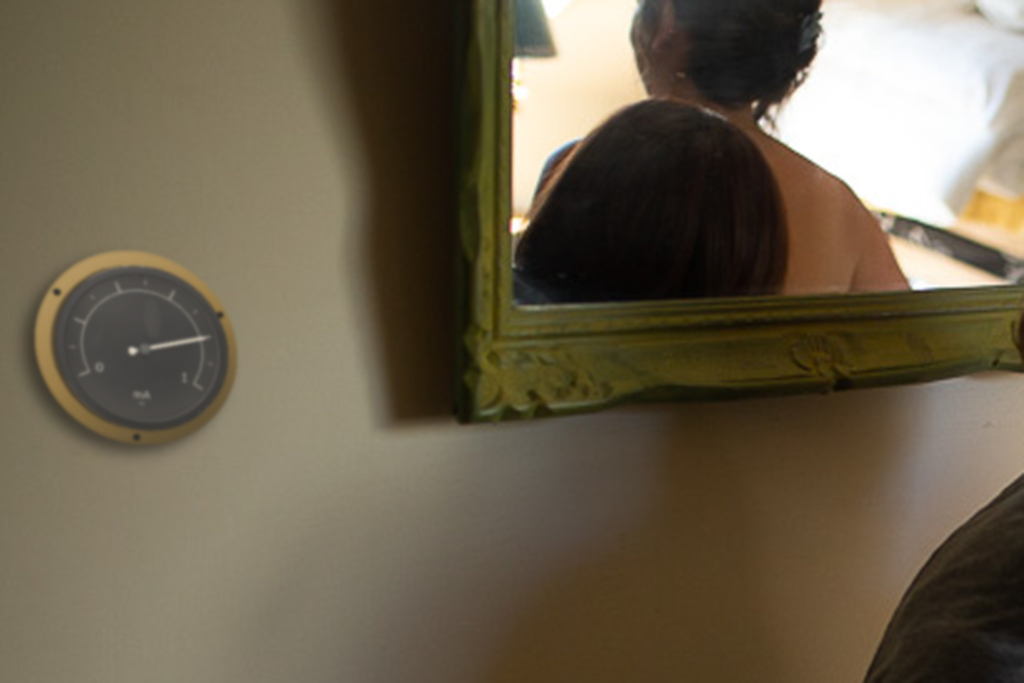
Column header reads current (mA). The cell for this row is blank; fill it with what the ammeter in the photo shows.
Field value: 0.8 mA
